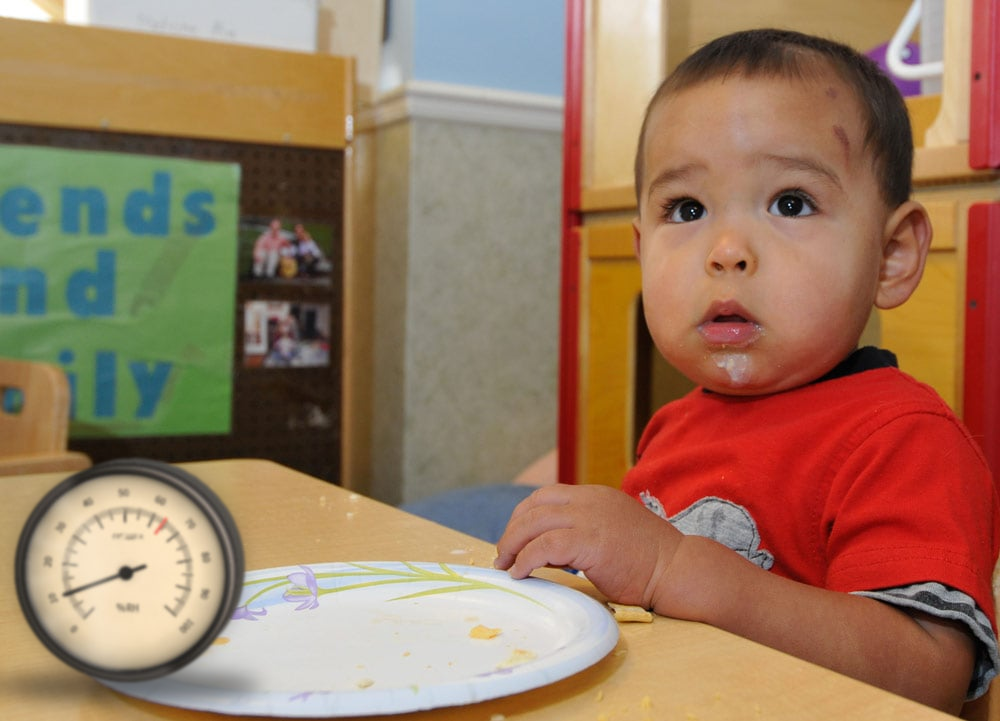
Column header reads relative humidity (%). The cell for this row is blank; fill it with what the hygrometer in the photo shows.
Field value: 10 %
